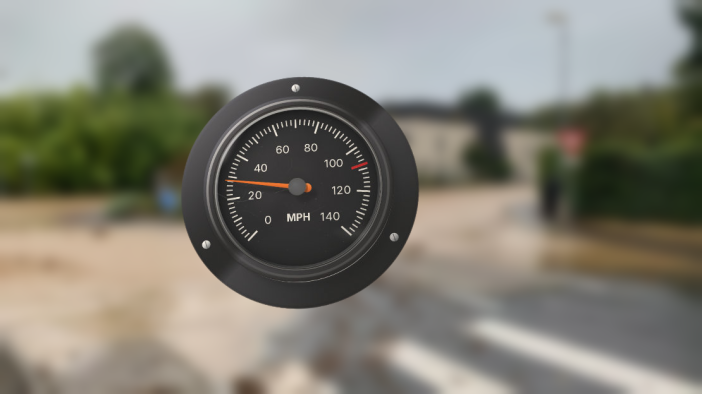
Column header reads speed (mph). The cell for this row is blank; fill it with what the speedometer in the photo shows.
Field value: 28 mph
